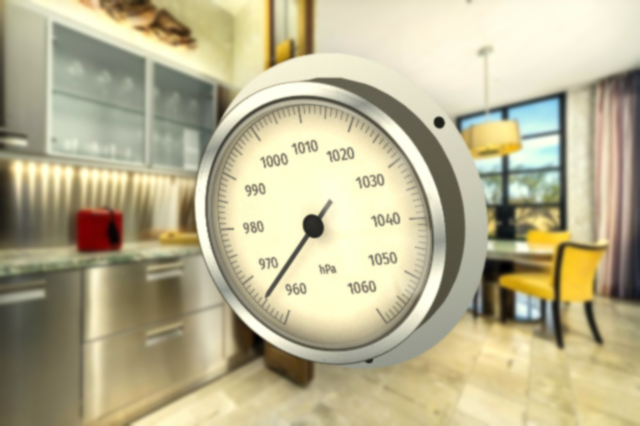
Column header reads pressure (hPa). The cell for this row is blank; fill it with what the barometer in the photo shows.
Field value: 965 hPa
